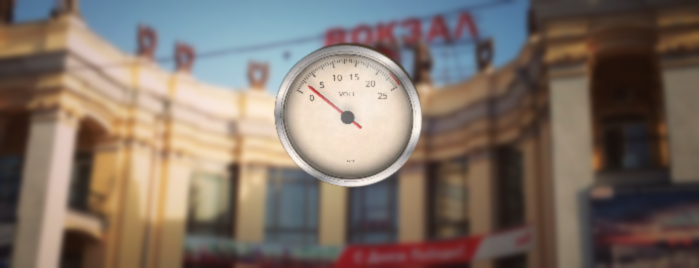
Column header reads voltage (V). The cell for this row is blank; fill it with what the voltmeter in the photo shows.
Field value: 2.5 V
